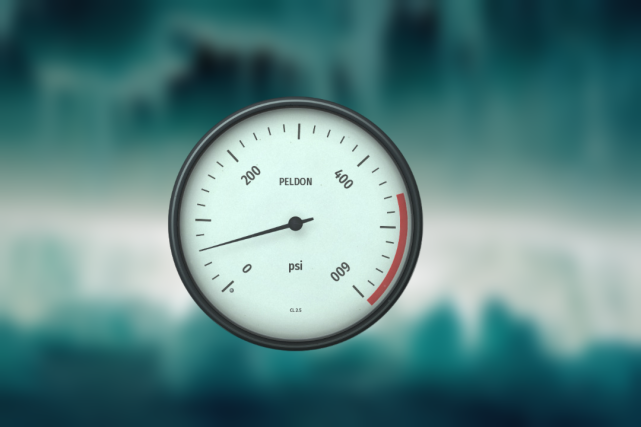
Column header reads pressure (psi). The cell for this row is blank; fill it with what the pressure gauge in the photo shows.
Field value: 60 psi
